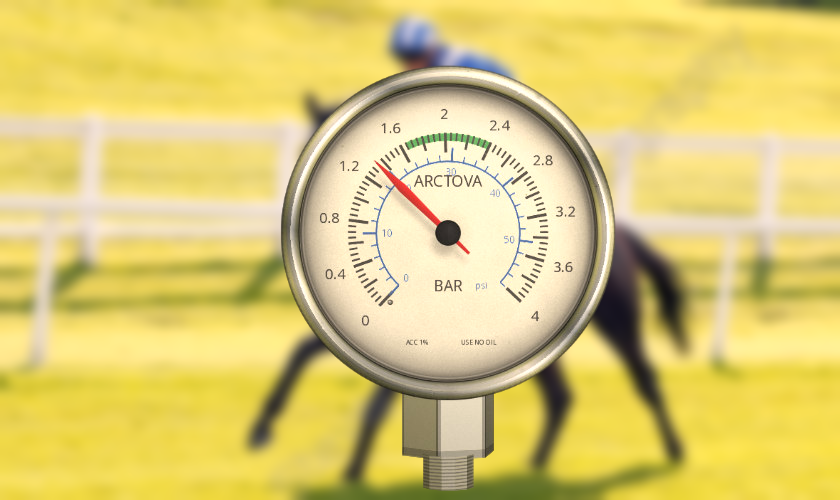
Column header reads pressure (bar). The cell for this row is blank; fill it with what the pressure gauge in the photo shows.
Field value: 1.35 bar
